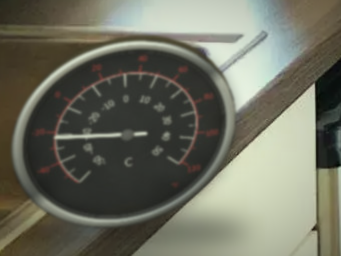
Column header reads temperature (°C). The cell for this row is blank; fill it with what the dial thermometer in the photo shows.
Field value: -30 °C
